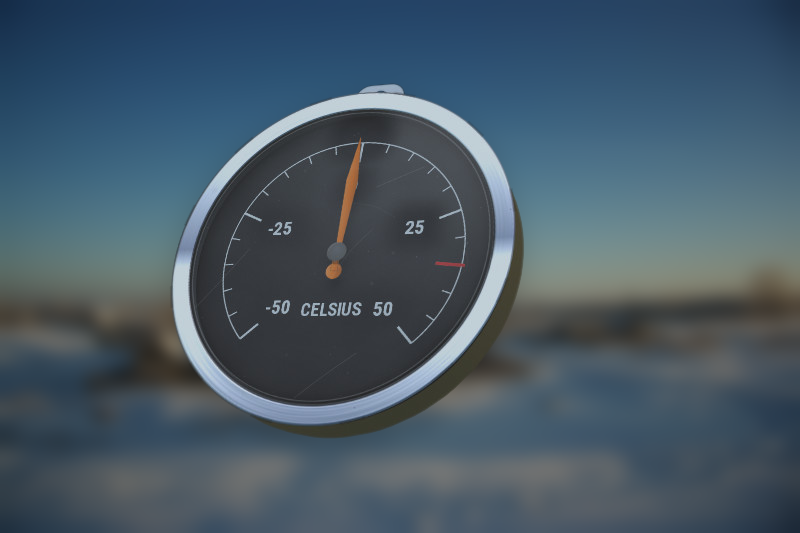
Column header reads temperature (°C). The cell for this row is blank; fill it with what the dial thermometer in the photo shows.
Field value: 0 °C
